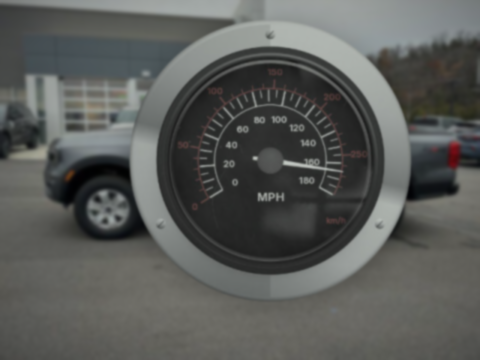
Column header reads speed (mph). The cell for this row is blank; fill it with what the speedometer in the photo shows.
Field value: 165 mph
